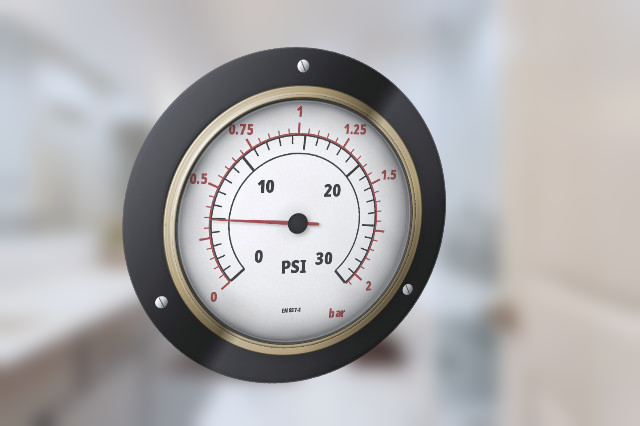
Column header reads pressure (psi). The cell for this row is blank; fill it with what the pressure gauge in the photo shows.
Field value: 5 psi
